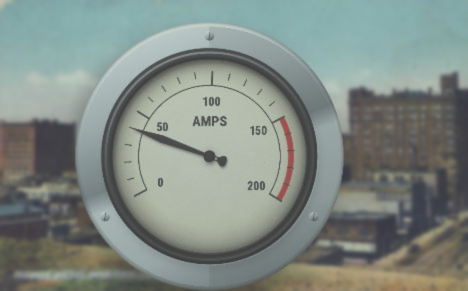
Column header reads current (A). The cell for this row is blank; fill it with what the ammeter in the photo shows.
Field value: 40 A
